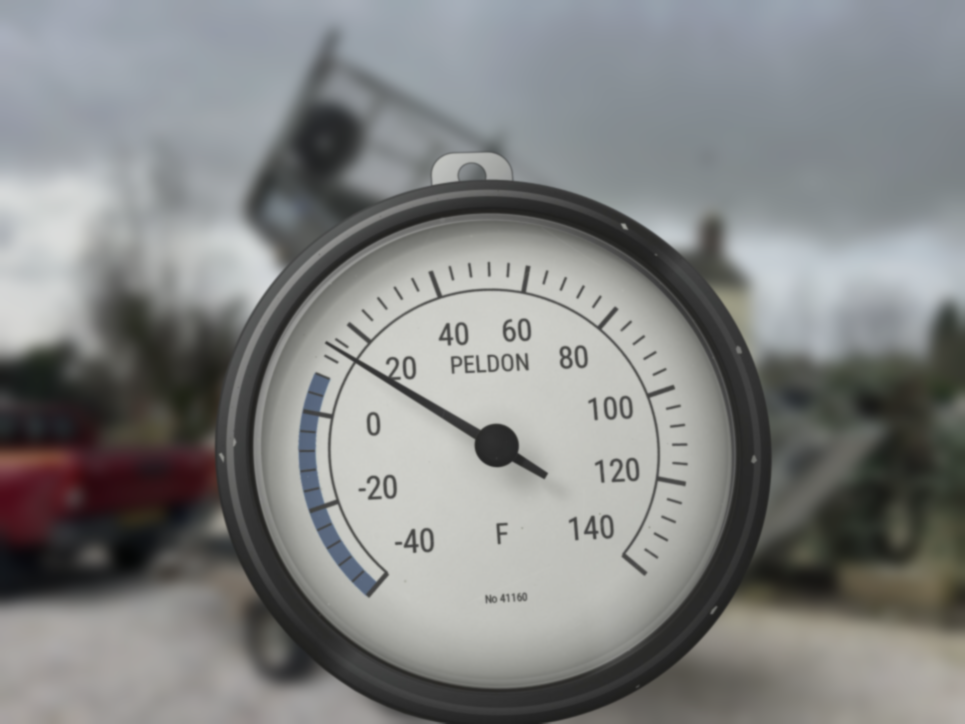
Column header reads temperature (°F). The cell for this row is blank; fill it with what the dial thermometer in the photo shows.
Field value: 14 °F
